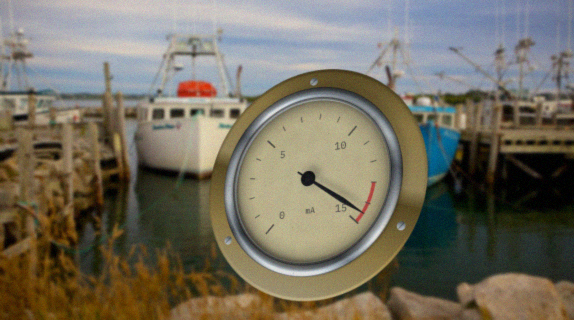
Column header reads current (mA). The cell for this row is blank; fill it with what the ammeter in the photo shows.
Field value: 14.5 mA
